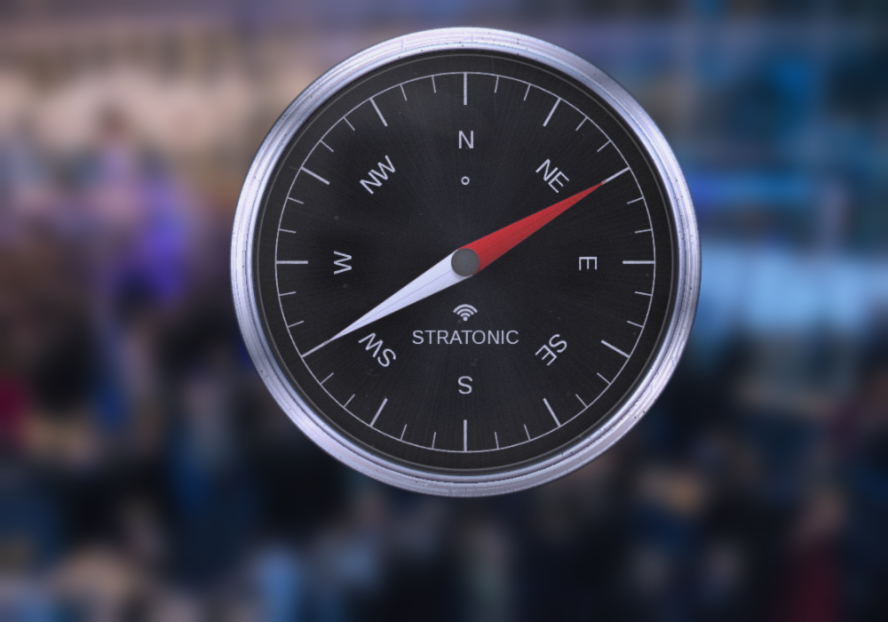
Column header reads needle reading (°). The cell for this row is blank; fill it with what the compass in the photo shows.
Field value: 60 °
